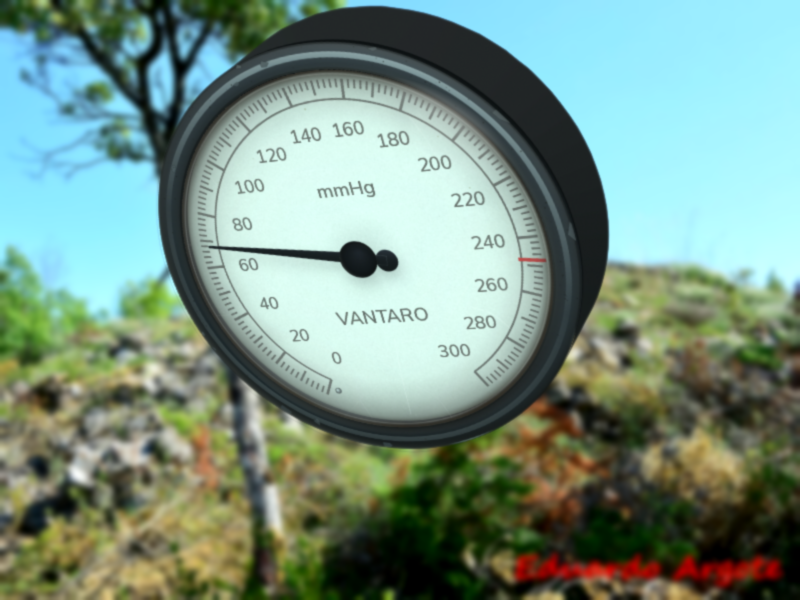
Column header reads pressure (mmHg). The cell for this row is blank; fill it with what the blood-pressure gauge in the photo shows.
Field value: 70 mmHg
